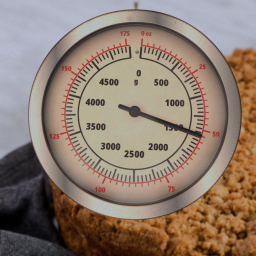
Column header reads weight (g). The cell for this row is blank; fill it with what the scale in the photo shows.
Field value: 1500 g
